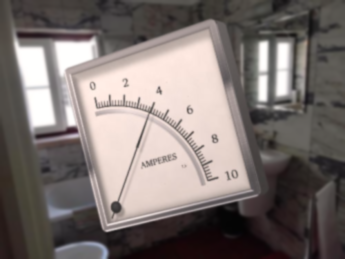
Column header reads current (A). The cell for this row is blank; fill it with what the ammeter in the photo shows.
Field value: 4 A
